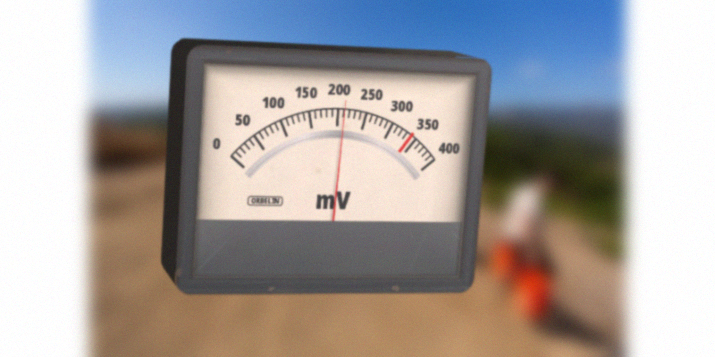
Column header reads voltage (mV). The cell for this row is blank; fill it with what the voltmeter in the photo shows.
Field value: 210 mV
